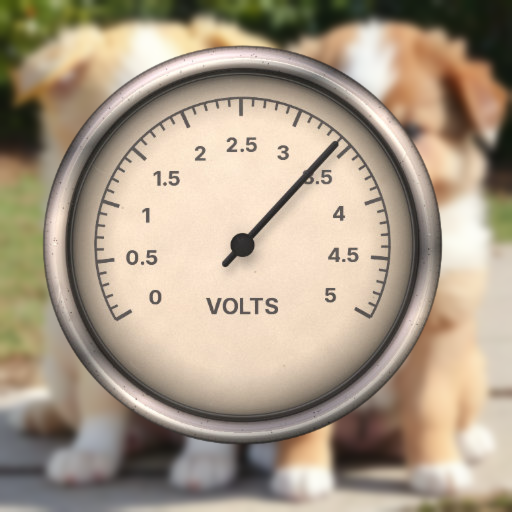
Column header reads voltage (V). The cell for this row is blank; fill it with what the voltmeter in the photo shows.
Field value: 3.4 V
